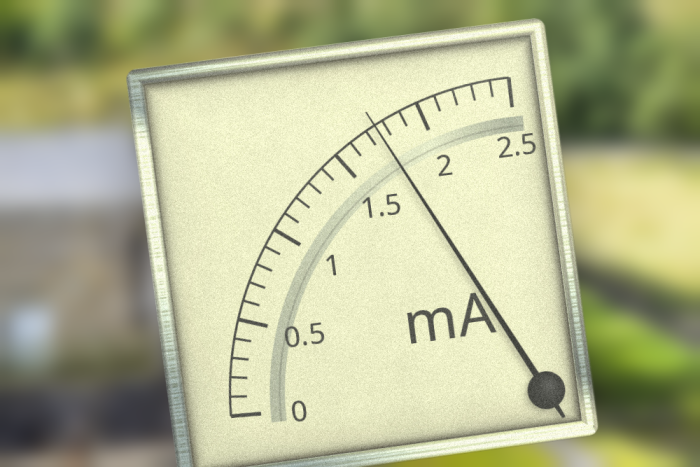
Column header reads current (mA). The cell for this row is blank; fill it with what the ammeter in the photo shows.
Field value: 1.75 mA
